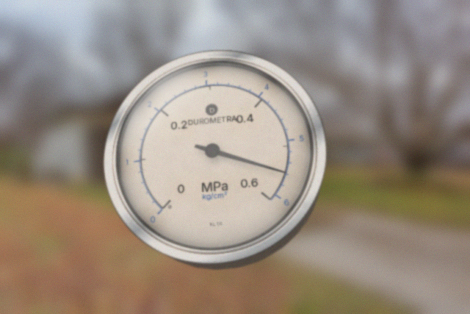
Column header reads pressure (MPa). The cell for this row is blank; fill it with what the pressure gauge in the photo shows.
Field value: 0.55 MPa
